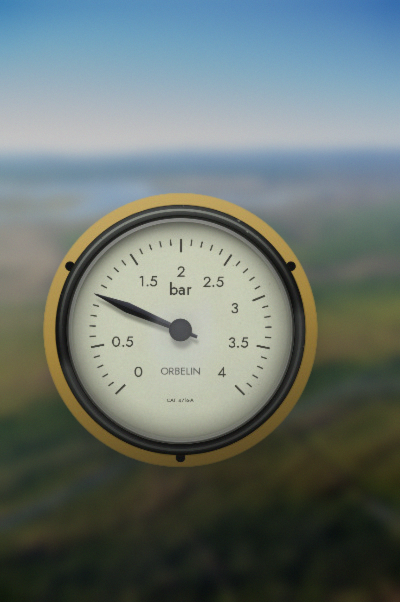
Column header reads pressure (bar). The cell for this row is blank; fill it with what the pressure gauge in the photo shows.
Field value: 1 bar
